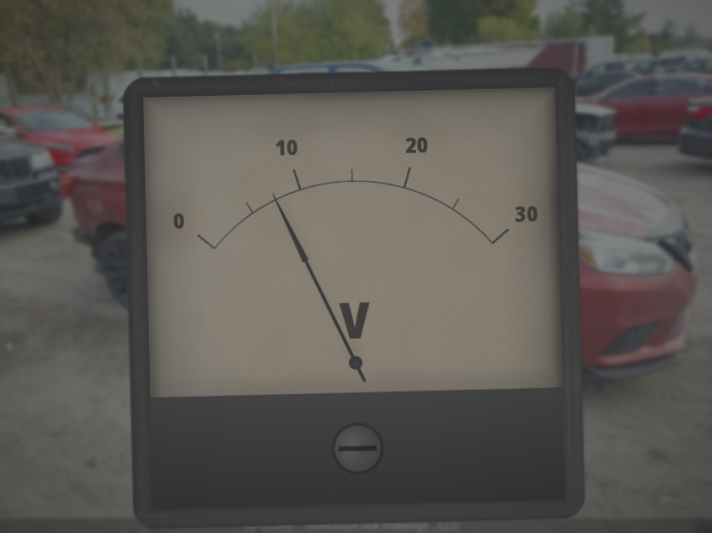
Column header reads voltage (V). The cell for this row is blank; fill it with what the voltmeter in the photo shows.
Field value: 7.5 V
